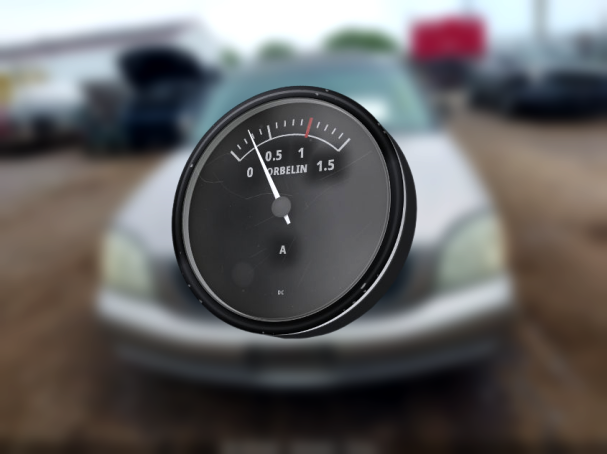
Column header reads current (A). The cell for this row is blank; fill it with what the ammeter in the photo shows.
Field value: 0.3 A
